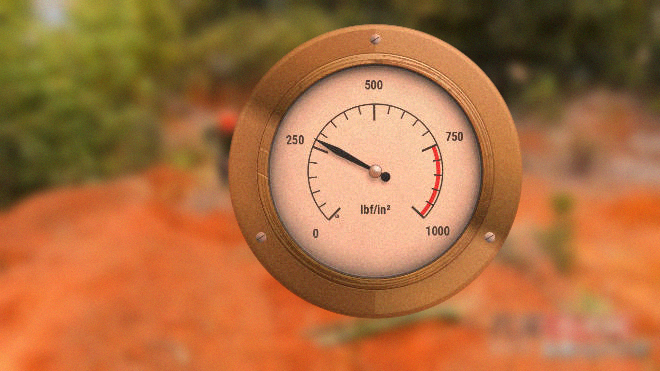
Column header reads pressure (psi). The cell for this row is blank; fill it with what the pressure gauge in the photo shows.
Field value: 275 psi
